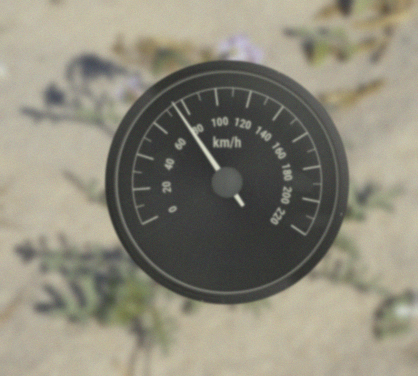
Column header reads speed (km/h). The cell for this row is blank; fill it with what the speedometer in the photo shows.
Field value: 75 km/h
